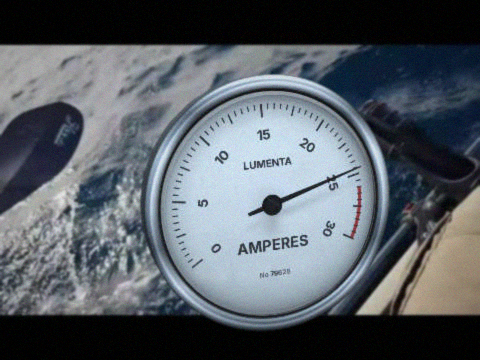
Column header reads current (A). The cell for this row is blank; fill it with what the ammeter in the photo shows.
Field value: 24.5 A
